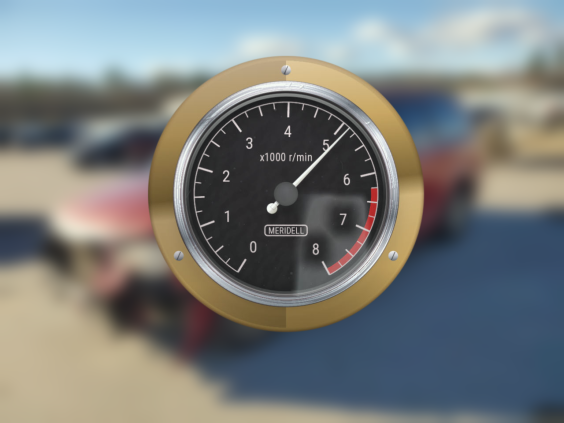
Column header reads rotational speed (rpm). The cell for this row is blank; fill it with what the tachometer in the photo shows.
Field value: 5125 rpm
